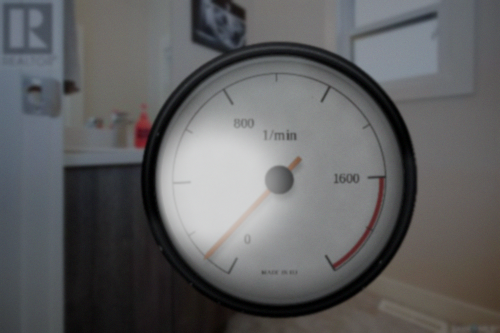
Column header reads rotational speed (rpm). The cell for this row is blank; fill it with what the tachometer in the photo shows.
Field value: 100 rpm
